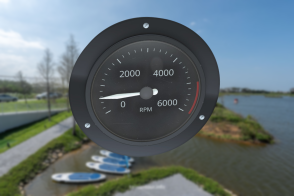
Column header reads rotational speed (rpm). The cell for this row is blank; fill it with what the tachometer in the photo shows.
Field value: 600 rpm
